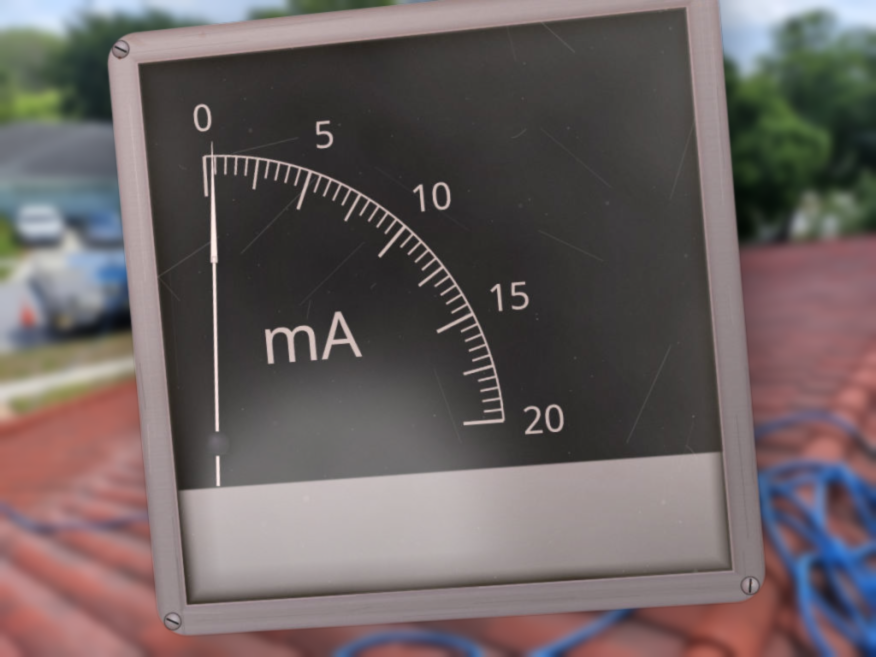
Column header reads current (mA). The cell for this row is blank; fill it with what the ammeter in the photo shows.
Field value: 0.5 mA
